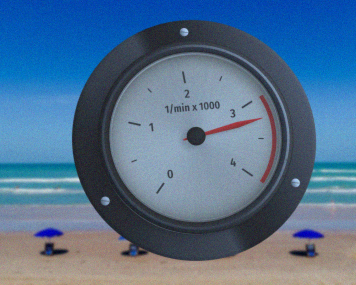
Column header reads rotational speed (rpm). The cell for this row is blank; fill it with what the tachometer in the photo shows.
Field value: 3250 rpm
